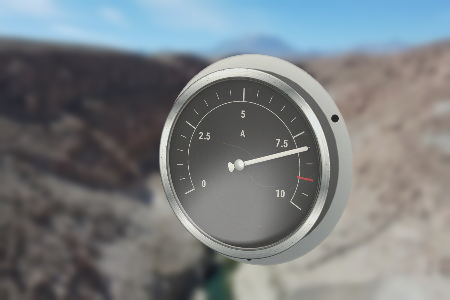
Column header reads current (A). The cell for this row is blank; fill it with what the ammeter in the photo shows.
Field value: 8 A
